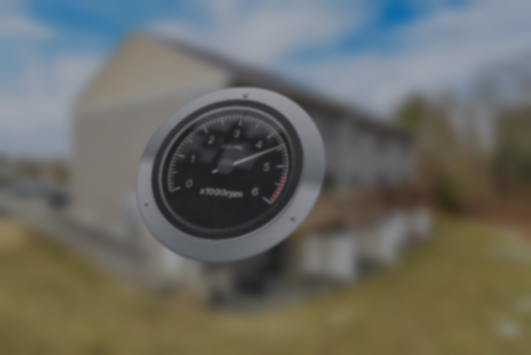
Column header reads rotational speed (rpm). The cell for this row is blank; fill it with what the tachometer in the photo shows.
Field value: 4500 rpm
